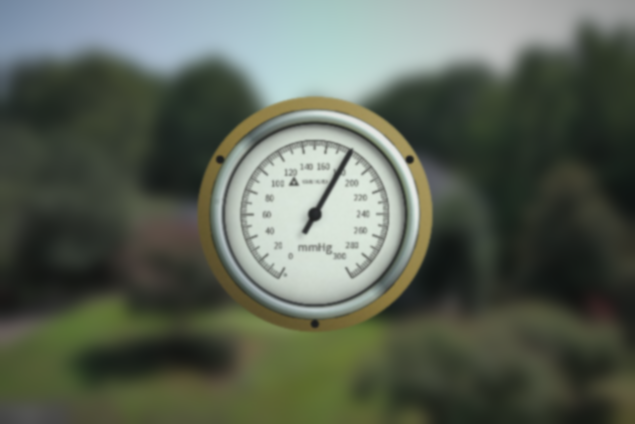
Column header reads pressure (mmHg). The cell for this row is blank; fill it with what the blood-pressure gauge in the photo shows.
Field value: 180 mmHg
